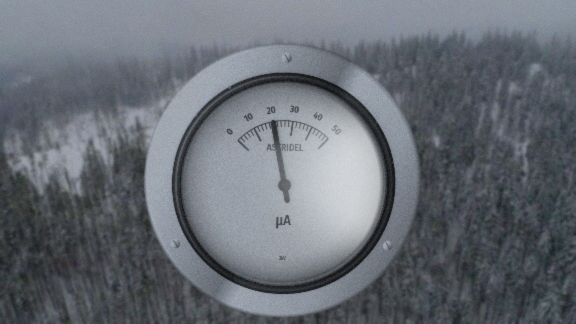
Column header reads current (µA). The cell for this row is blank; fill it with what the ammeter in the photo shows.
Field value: 20 µA
